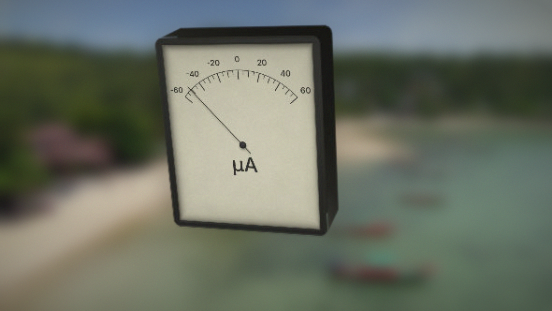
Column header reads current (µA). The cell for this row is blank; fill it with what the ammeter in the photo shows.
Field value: -50 µA
